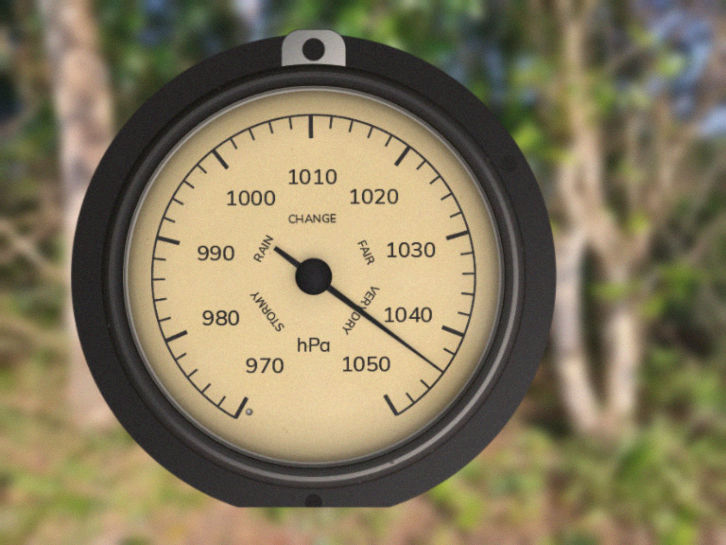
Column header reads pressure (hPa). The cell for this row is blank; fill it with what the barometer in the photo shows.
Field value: 1044 hPa
